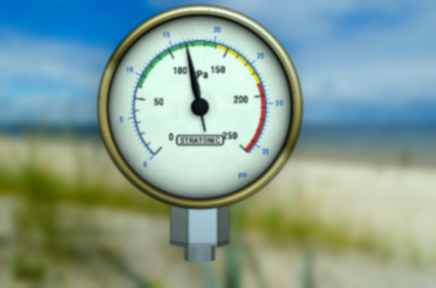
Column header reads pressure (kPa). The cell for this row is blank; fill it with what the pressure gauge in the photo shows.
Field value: 115 kPa
